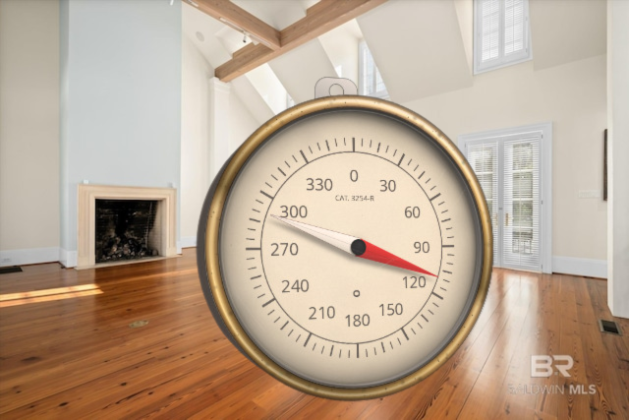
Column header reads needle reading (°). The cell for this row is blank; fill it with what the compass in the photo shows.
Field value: 110 °
